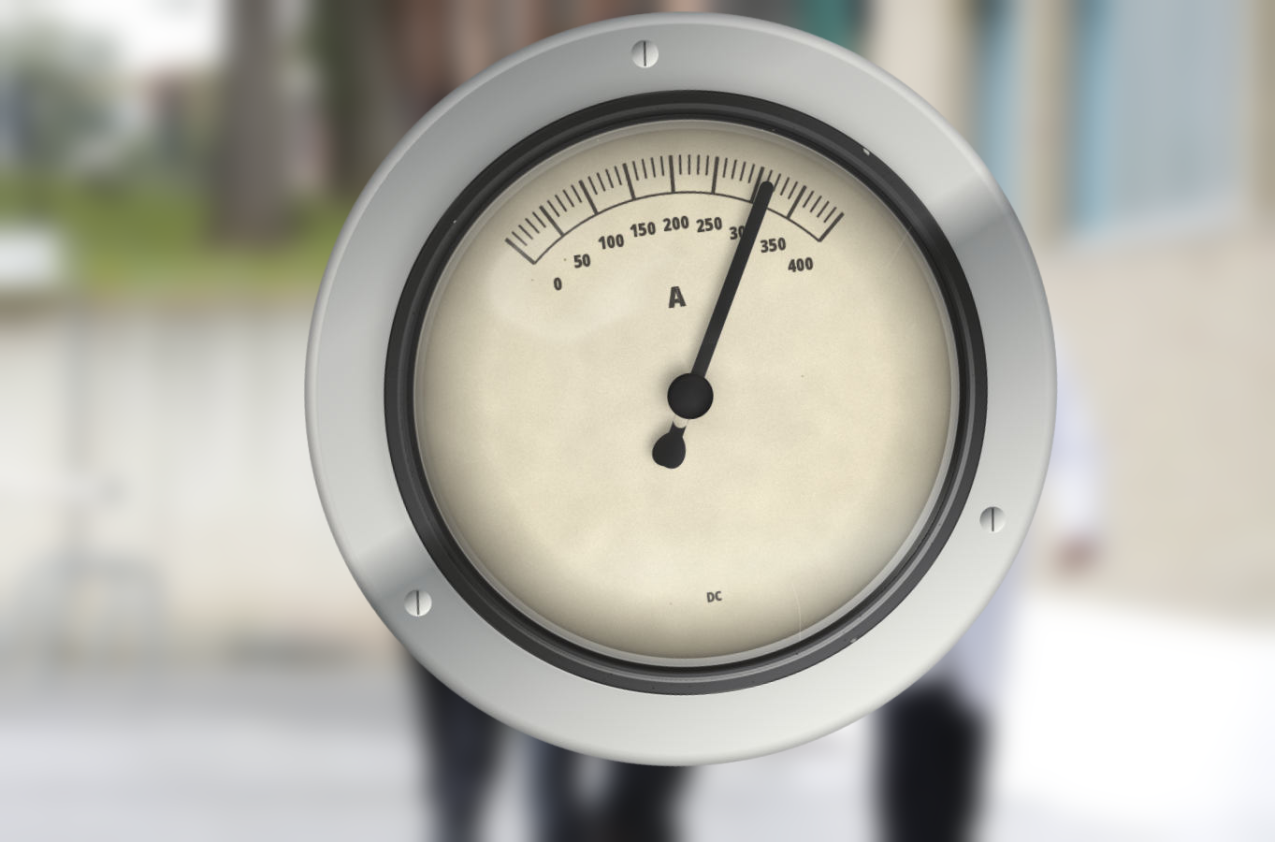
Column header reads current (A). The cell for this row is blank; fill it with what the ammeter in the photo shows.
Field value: 310 A
